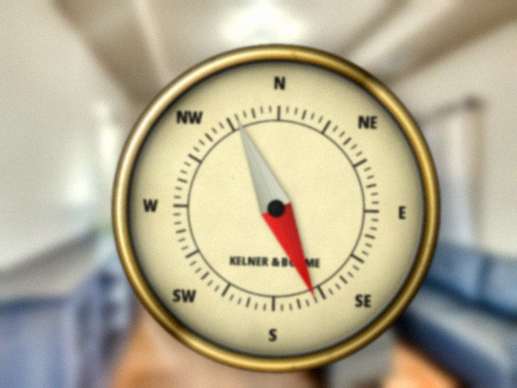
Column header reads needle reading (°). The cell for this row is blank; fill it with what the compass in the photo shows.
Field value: 155 °
